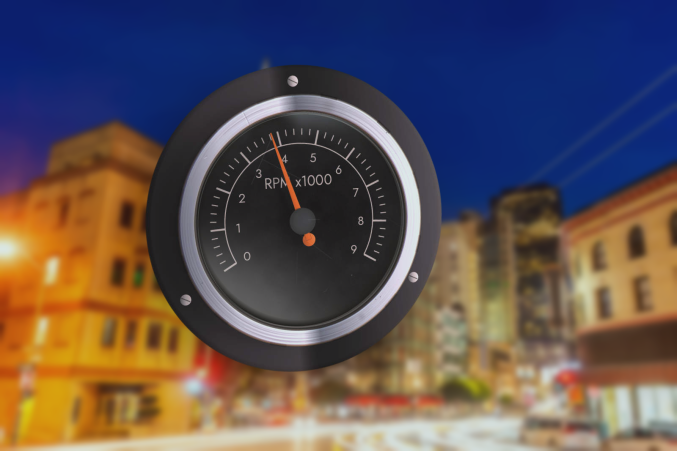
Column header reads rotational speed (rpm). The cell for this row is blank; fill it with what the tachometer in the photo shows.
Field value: 3800 rpm
